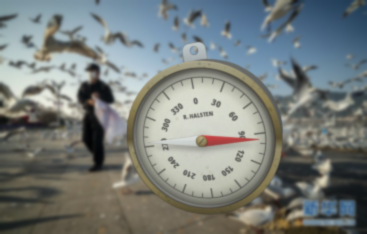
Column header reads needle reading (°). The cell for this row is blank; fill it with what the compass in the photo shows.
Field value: 95 °
